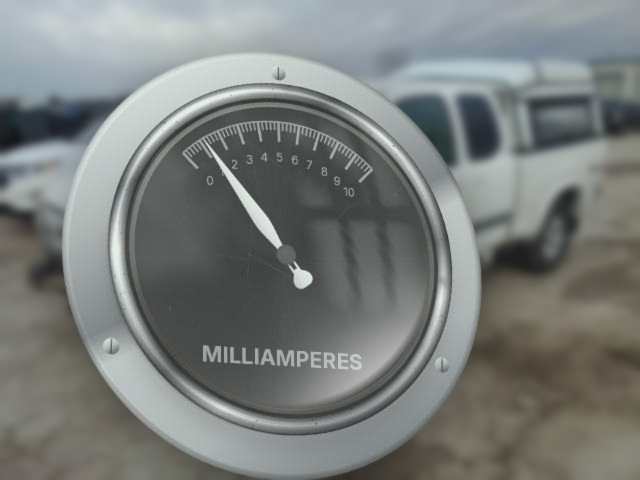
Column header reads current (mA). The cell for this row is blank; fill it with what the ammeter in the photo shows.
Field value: 1 mA
